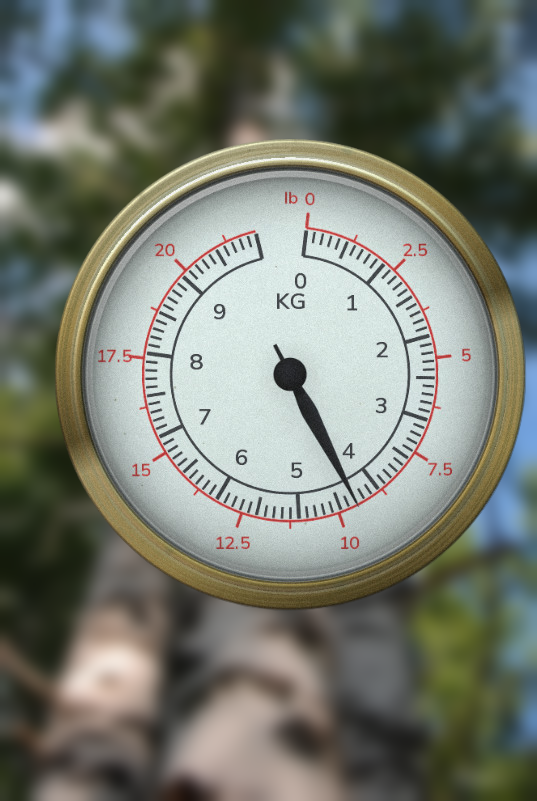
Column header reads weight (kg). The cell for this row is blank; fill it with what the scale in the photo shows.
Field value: 4.3 kg
